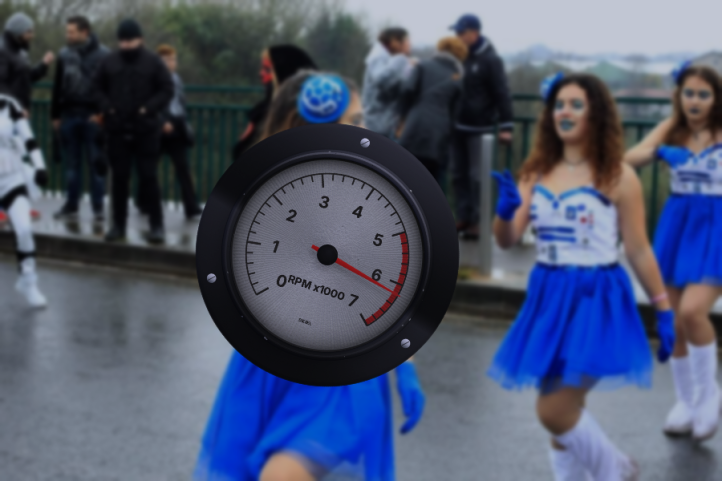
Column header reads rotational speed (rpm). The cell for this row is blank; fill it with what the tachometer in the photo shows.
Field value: 6200 rpm
